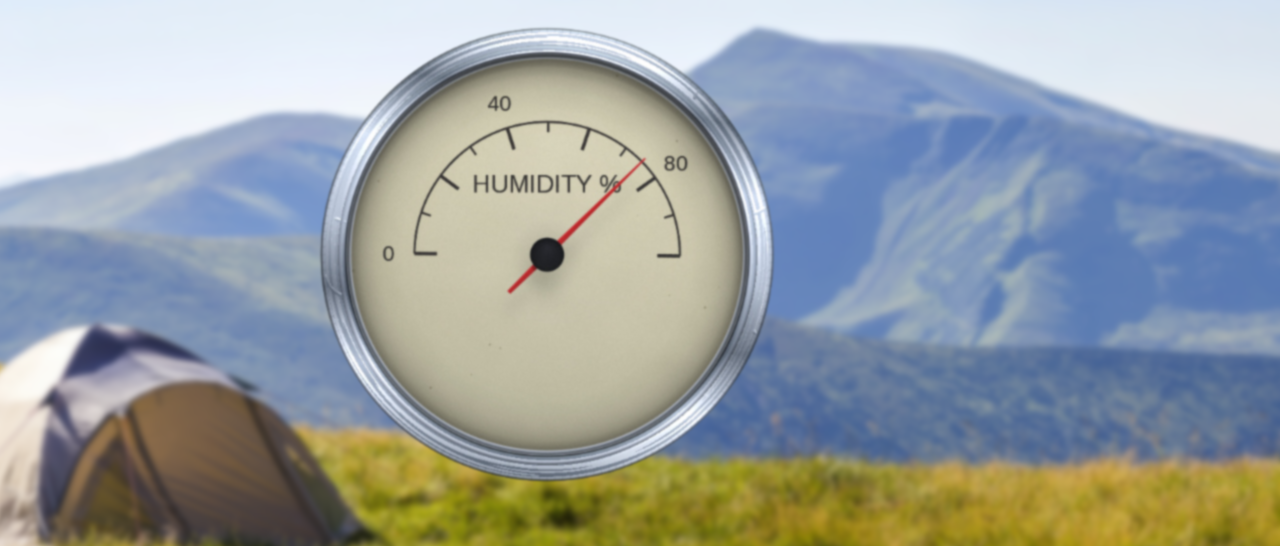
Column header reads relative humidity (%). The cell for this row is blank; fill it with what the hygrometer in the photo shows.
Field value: 75 %
